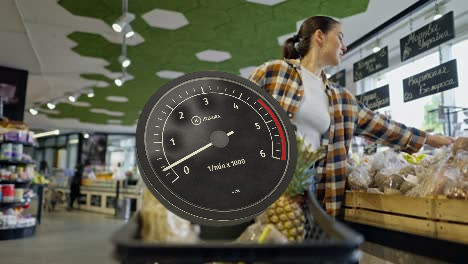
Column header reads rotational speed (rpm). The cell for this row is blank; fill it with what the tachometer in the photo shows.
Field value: 300 rpm
